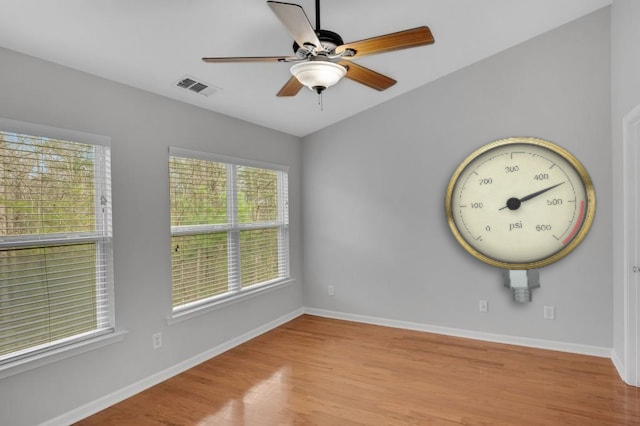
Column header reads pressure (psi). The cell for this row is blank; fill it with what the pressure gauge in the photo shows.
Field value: 450 psi
